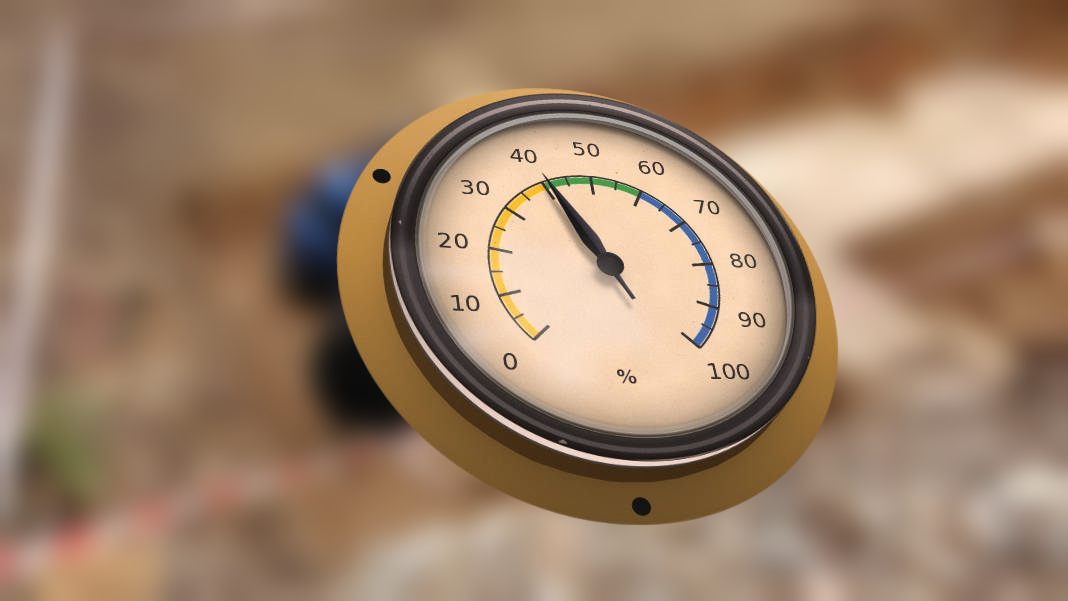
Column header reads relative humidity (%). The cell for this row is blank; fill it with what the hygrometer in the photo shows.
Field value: 40 %
